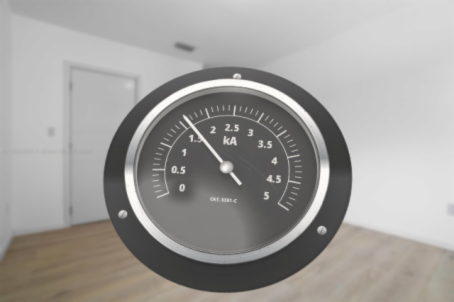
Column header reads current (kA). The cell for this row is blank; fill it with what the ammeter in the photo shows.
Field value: 1.6 kA
